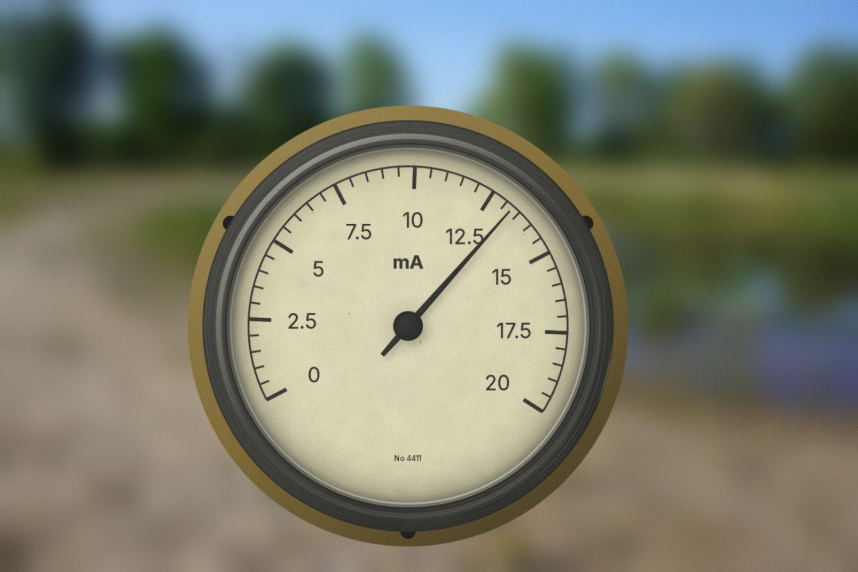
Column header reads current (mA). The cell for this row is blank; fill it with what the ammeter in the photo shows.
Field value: 13.25 mA
